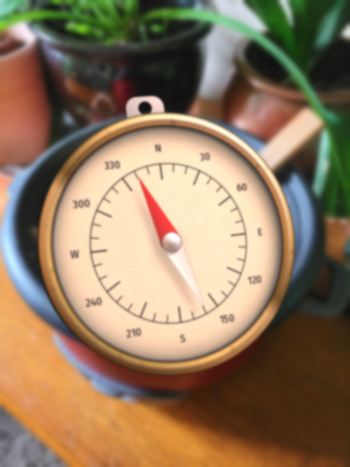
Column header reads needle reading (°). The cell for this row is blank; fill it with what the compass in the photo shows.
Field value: 340 °
